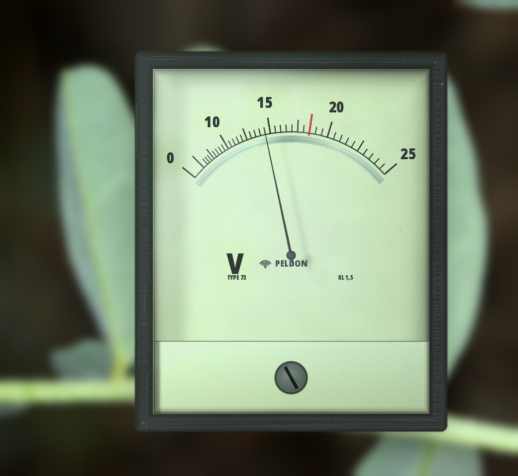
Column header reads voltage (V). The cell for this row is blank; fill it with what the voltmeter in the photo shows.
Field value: 14.5 V
